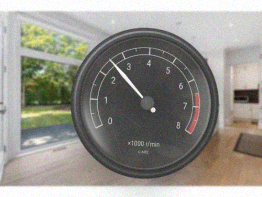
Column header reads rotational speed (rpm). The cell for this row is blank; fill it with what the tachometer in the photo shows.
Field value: 2500 rpm
